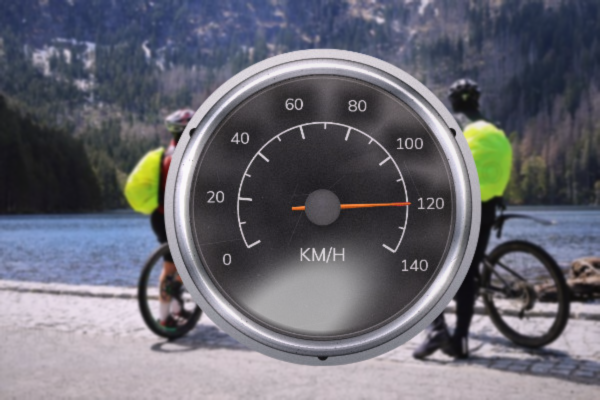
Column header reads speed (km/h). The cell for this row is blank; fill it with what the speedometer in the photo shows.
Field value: 120 km/h
